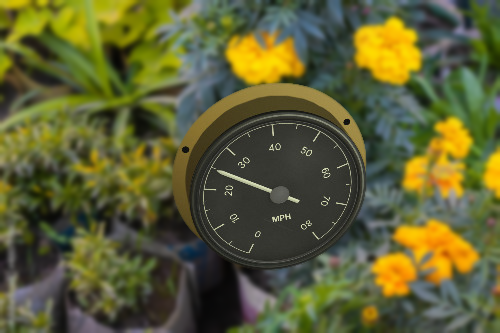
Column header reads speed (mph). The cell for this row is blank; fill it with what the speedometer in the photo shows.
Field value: 25 mph
